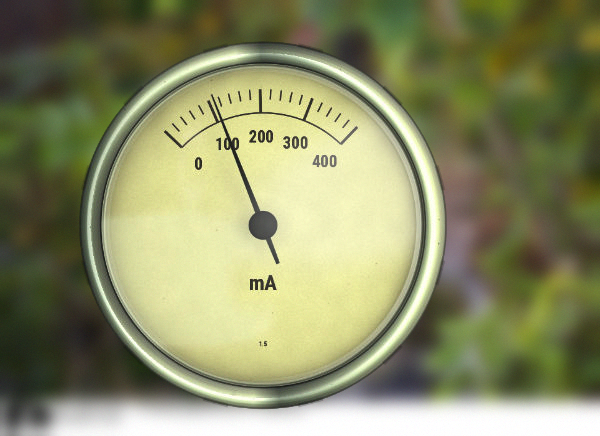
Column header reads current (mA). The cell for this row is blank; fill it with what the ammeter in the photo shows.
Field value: 110 mA
